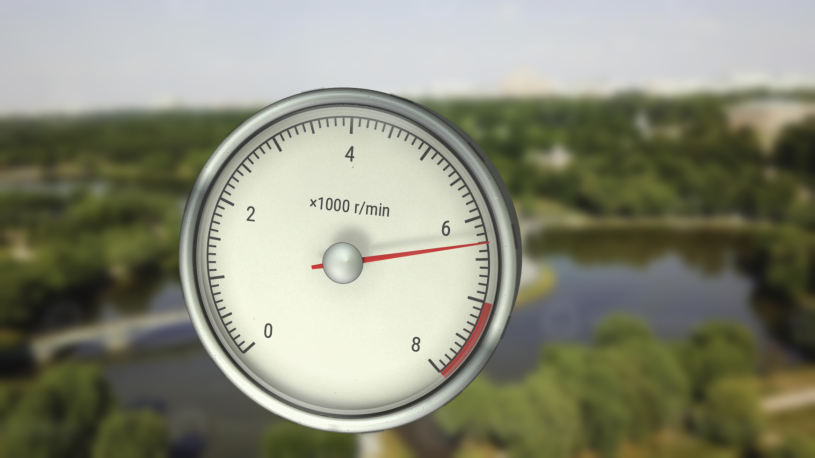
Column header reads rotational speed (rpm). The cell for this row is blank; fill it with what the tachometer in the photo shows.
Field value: 6300 rpm
